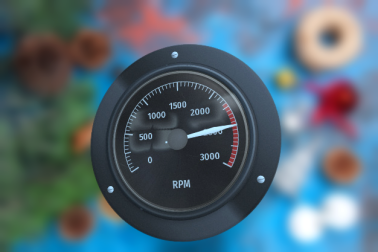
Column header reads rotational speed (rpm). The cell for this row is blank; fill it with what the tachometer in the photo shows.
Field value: 2500 rpm
